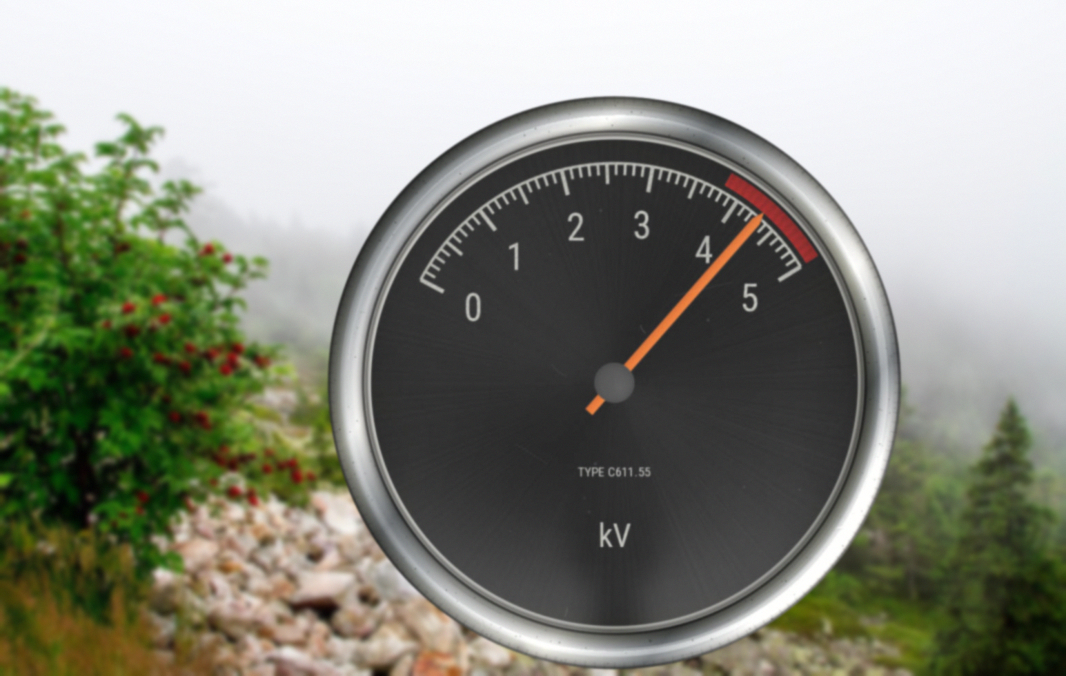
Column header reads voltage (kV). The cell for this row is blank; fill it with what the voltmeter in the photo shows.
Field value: 4.3 kV
